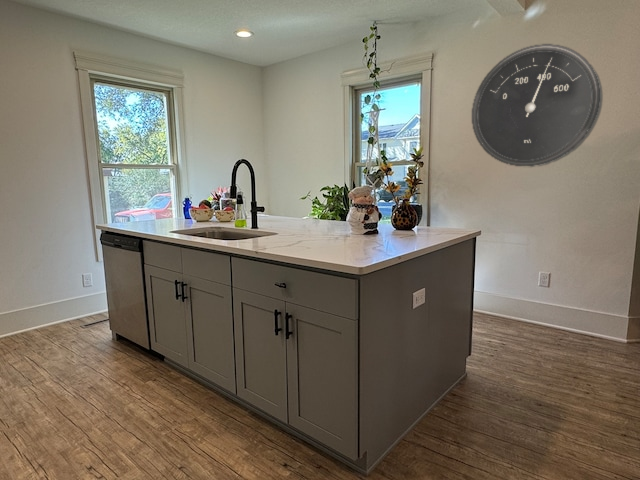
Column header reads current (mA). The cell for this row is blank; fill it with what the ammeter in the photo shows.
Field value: 400 mA
